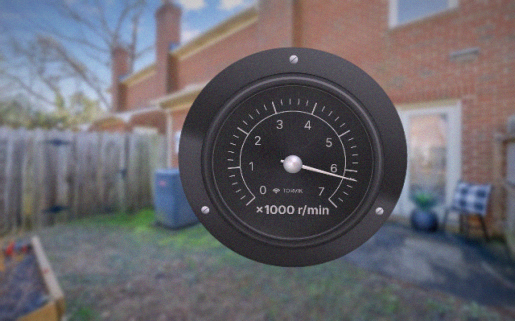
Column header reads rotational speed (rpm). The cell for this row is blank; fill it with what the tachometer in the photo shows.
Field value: 6200 rpm
